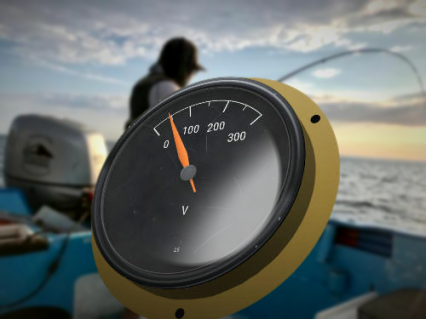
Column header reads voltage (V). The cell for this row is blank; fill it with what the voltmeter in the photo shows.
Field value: 50 V
